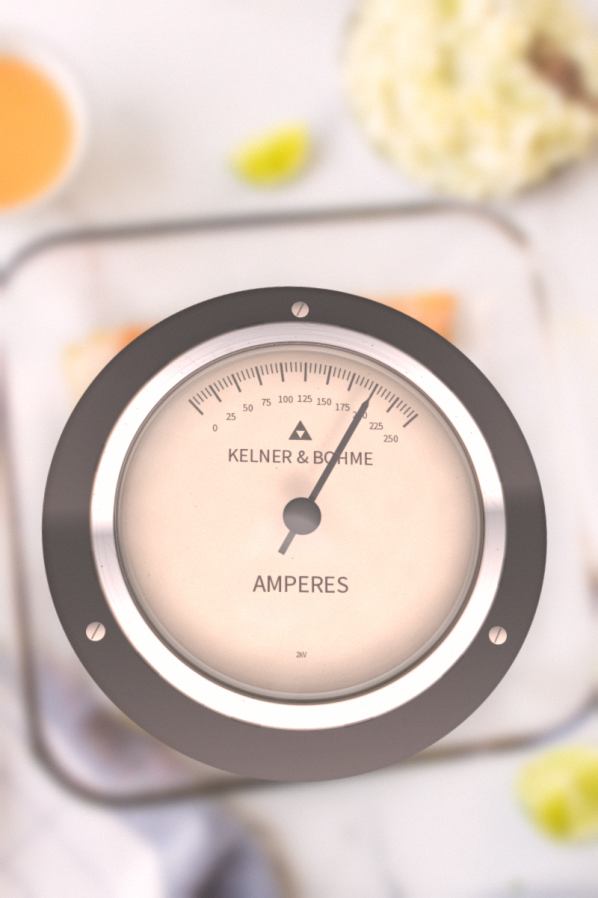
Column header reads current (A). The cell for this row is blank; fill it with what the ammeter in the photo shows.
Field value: 200 A
